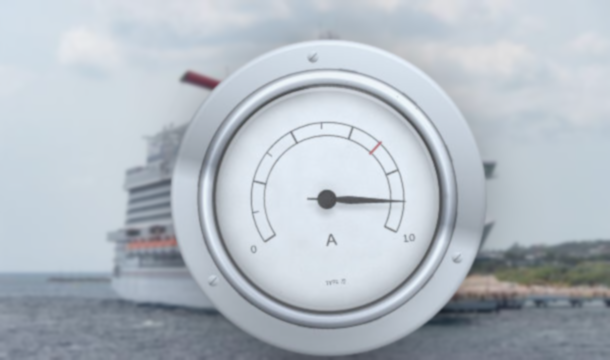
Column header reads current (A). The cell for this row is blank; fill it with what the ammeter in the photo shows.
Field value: 9 A
